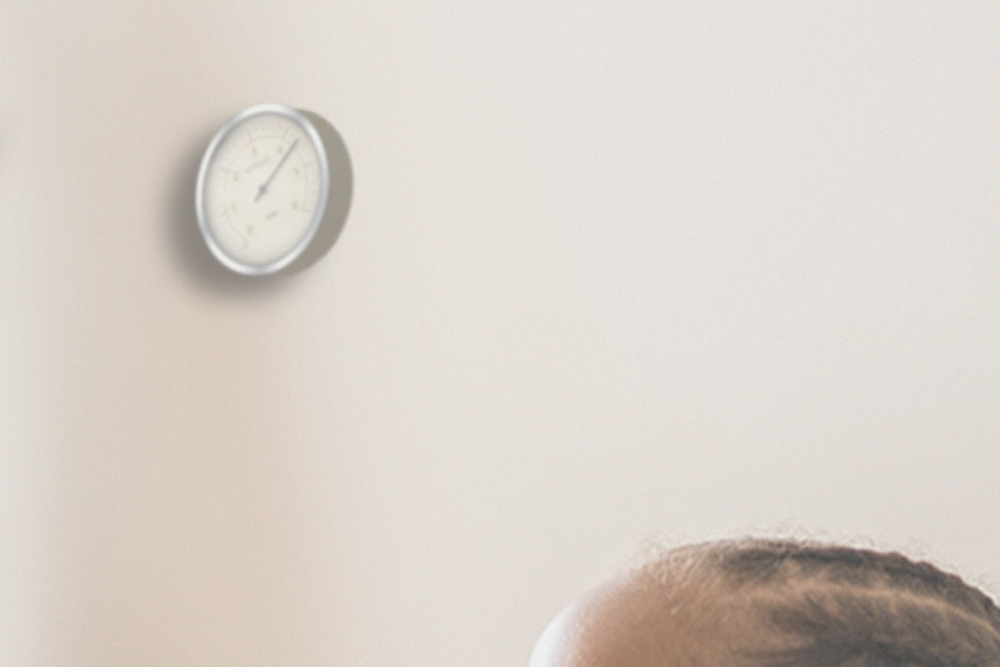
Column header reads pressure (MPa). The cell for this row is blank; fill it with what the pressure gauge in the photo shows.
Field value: 4.4 MPa
